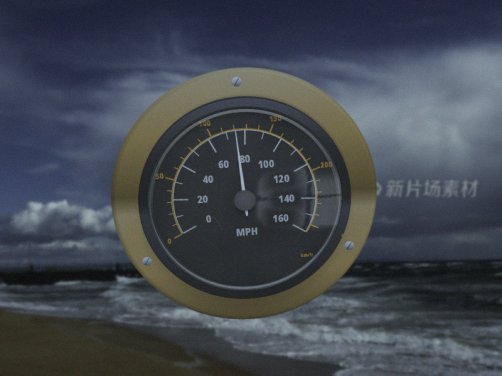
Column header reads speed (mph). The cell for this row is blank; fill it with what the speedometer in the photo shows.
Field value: 75 mph
